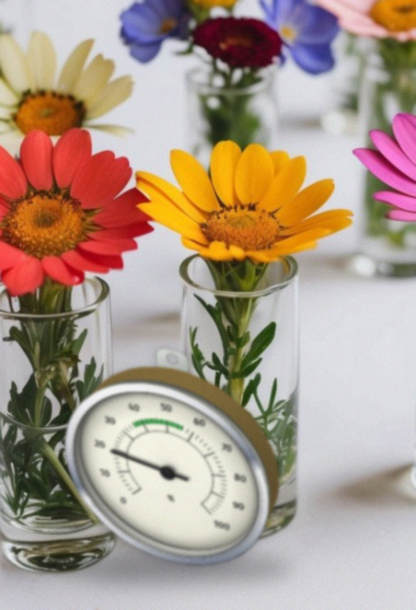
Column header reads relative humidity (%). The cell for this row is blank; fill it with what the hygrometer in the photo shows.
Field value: 20 %
